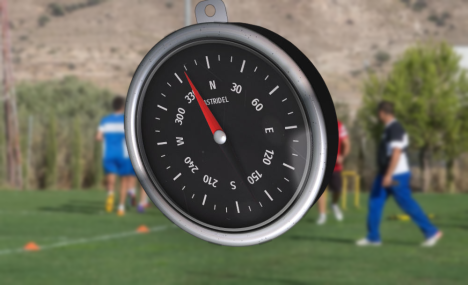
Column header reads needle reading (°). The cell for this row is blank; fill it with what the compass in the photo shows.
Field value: 340 °
